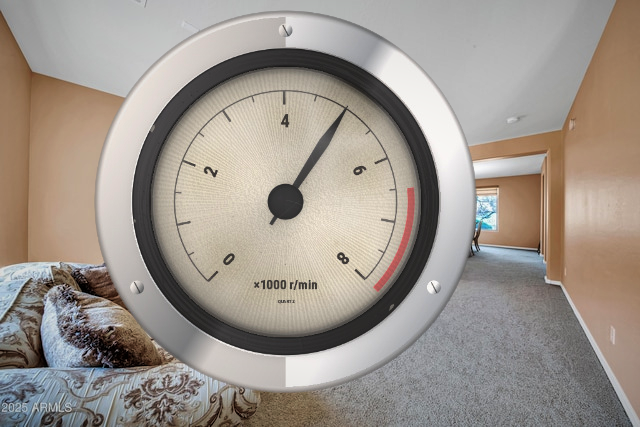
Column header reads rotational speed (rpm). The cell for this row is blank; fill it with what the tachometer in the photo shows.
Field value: 5000 rpm
